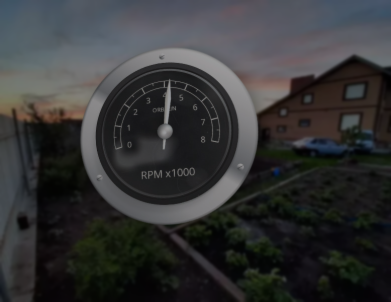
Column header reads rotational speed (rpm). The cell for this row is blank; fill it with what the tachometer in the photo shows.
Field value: 4250 rpm
